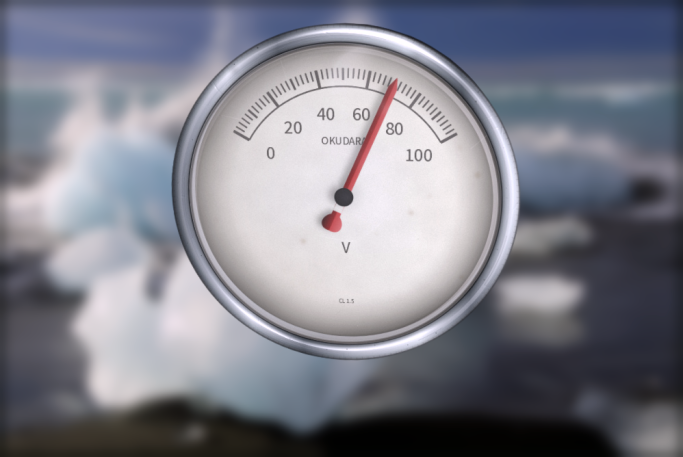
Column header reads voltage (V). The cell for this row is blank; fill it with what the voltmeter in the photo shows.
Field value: 70 V
